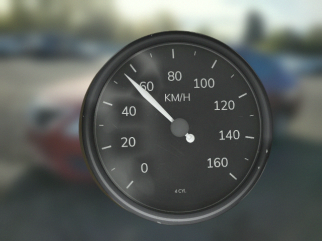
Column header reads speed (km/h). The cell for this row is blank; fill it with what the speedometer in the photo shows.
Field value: 55 km/h
